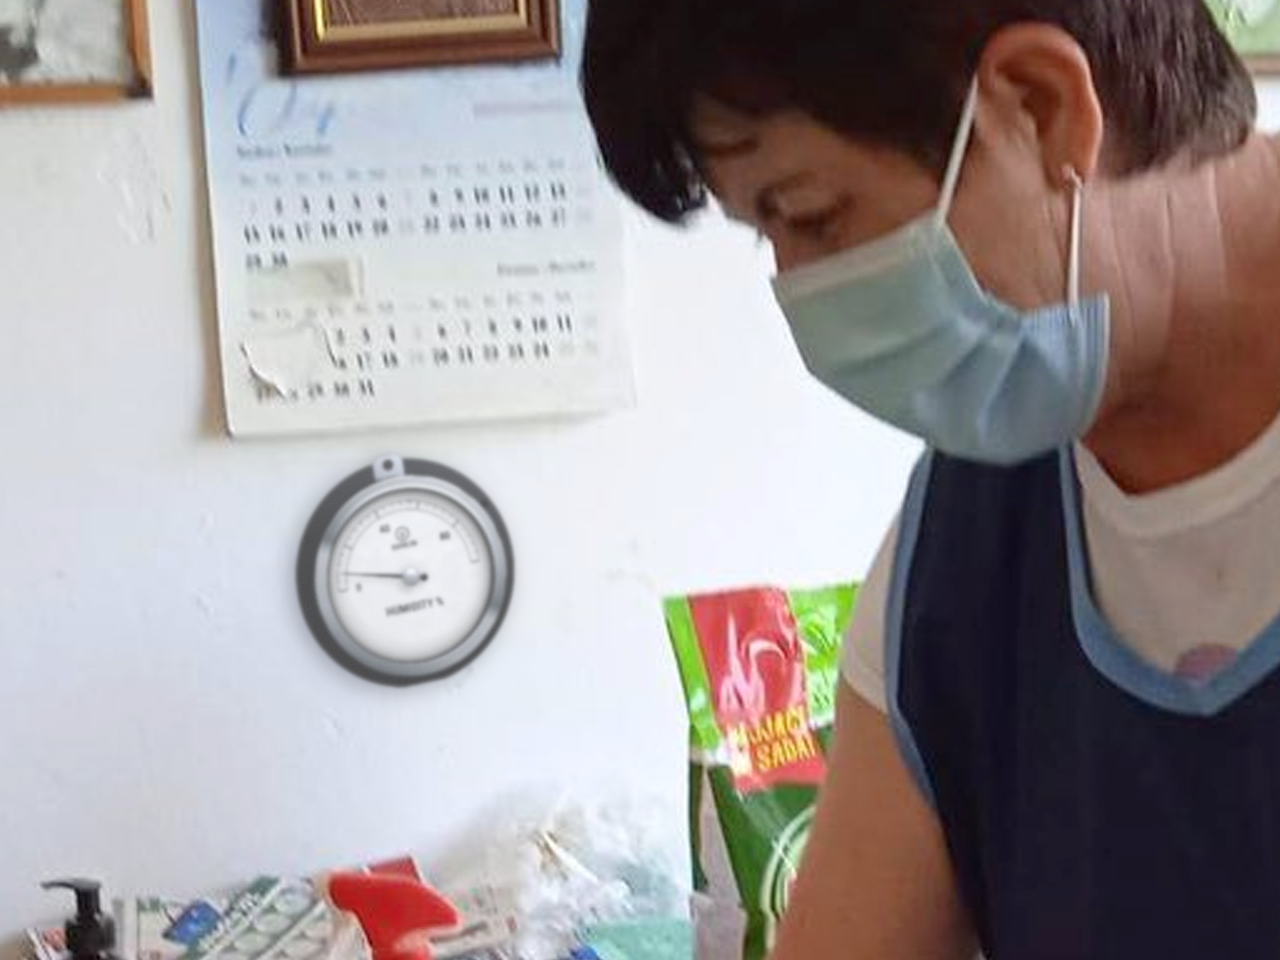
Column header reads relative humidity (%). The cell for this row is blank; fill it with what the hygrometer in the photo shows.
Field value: 8 %
